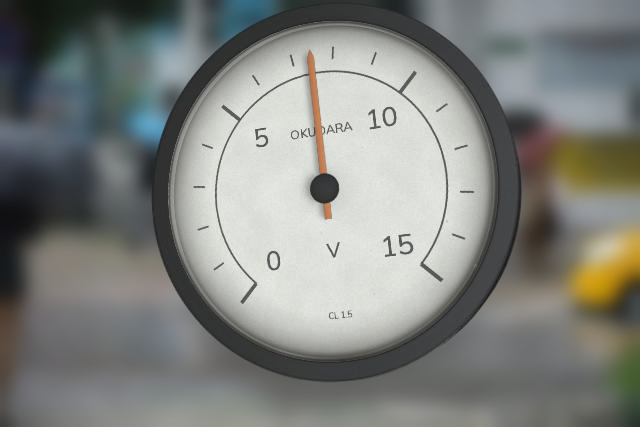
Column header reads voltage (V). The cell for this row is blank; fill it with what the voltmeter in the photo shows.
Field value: 7.5 V
